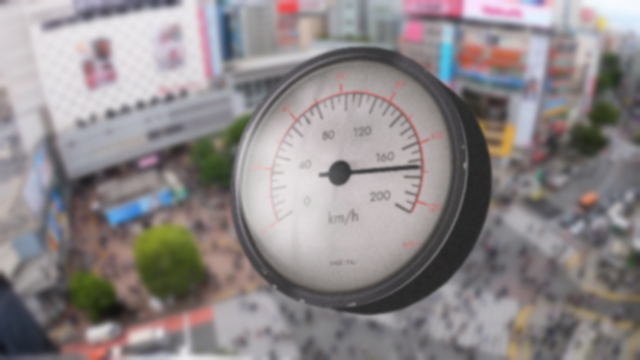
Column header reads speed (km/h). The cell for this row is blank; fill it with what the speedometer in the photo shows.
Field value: 175 km/h
